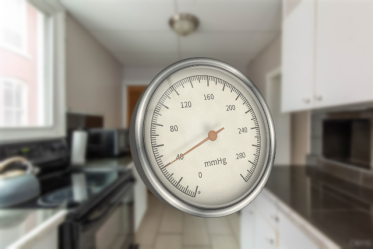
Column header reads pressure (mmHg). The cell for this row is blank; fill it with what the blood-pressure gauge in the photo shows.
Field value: 40 mmHg
